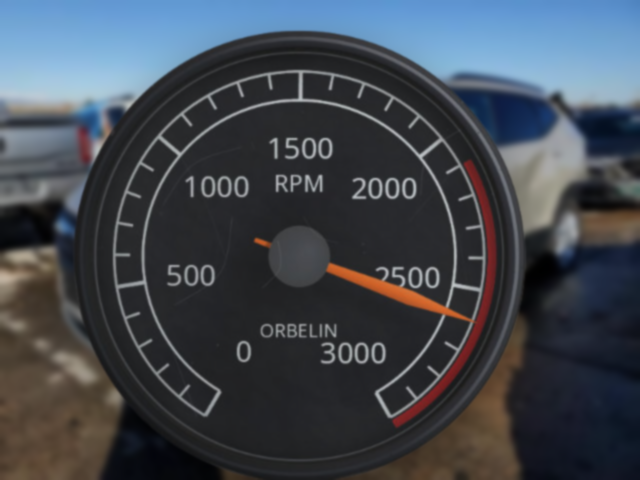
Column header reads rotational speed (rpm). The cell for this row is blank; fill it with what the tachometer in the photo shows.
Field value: 2600 rpm
